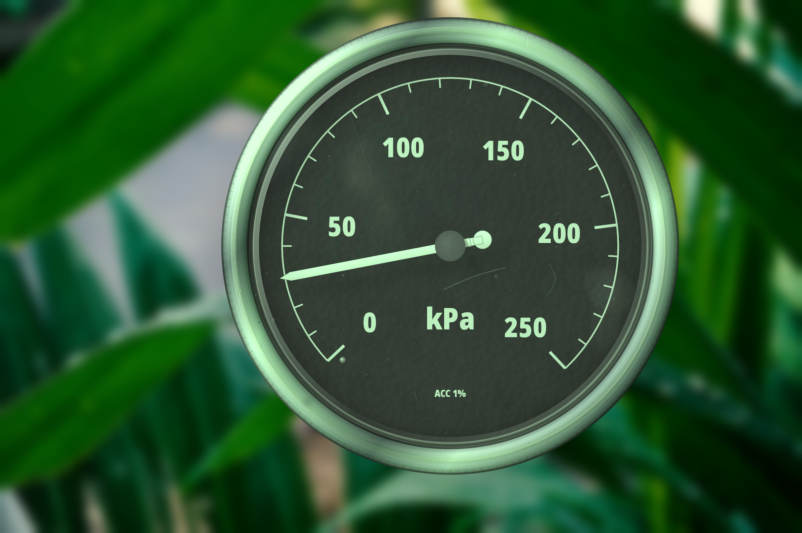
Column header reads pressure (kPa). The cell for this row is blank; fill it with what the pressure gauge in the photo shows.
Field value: 30 kPa
